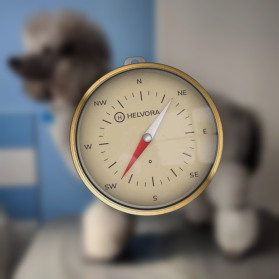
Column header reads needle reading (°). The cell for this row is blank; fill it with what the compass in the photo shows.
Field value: 220 °
